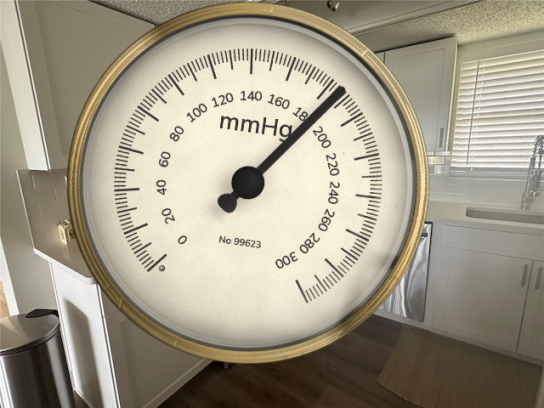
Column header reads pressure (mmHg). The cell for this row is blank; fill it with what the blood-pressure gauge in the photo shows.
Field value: 186 mmHg
